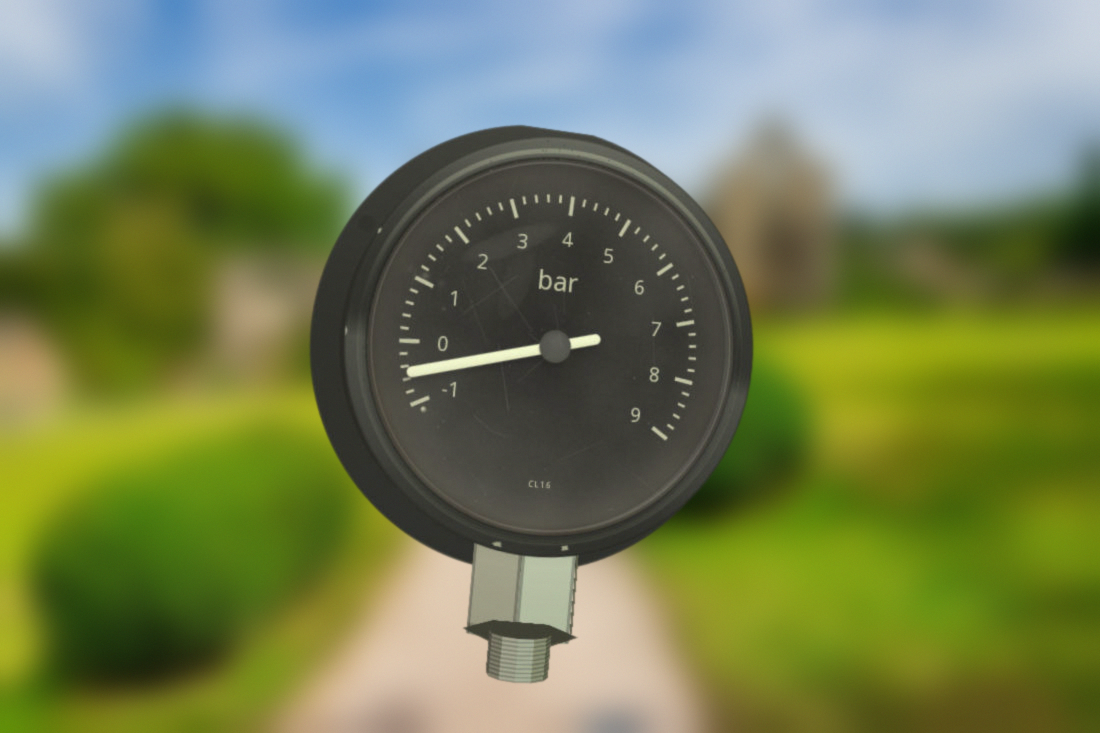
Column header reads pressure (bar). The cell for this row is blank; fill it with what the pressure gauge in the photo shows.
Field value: -0.5 bar
